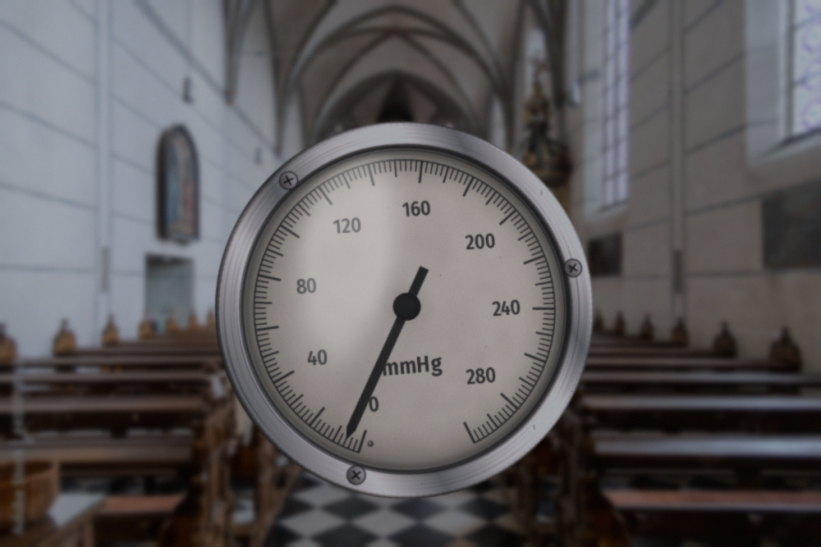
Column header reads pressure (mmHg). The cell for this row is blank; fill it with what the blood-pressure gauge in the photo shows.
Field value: 6 mmHg
